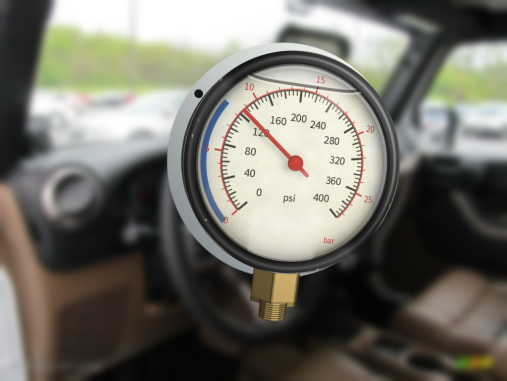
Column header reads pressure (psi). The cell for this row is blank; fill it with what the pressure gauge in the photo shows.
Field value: 125 psi
